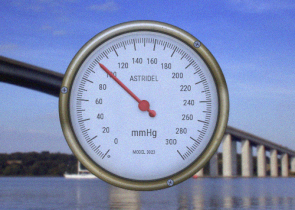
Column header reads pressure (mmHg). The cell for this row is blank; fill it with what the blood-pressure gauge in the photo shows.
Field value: 100 mmHg
